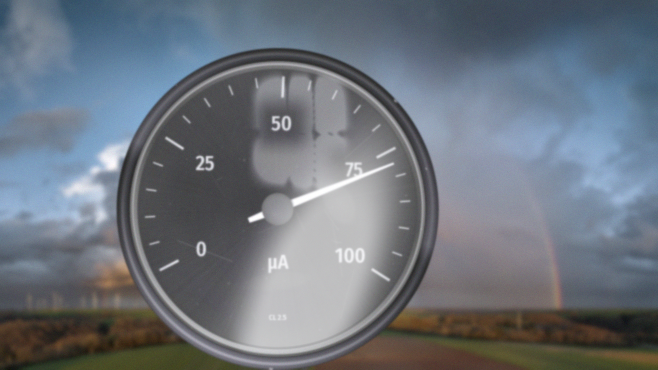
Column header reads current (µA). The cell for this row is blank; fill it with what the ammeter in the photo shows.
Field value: 77.5 µA
